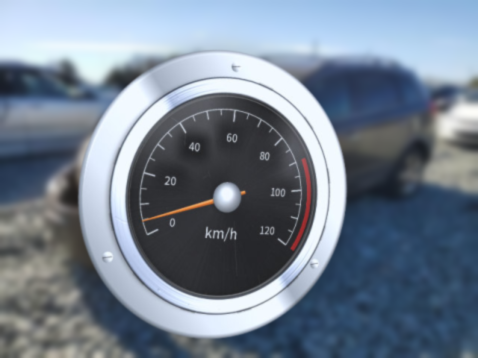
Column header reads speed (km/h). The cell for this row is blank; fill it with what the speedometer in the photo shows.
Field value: 5 km/h
